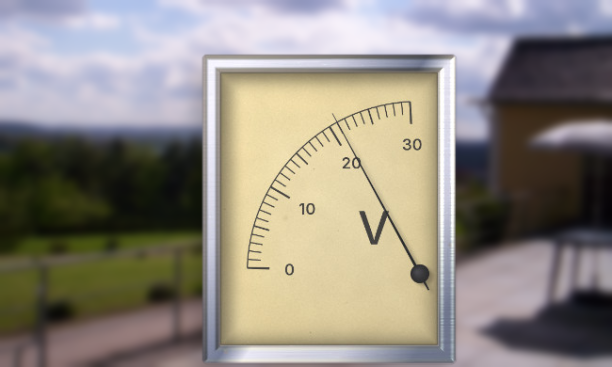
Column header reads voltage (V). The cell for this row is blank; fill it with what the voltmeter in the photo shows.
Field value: 21 V
